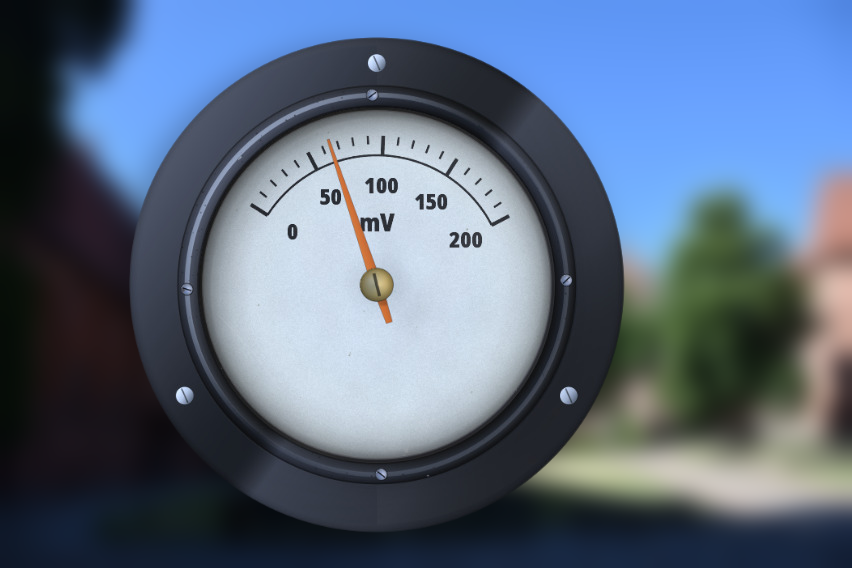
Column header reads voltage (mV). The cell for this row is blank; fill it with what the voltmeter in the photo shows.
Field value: 65 mV
